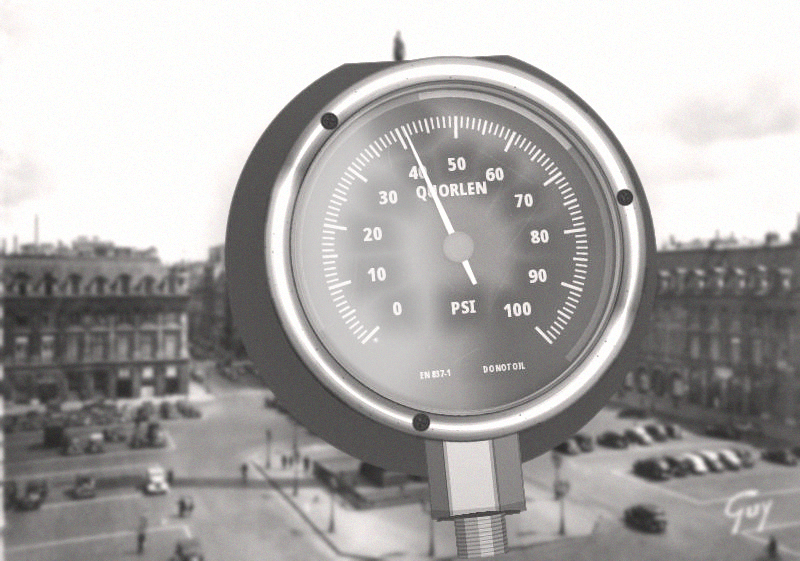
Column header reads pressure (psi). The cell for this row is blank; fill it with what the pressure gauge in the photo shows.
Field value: 41 psi
